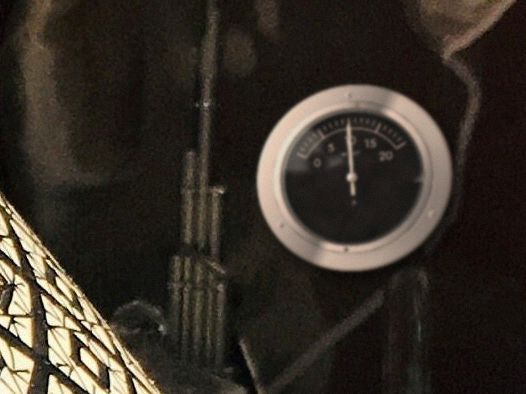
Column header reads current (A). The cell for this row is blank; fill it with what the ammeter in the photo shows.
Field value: 10 A
